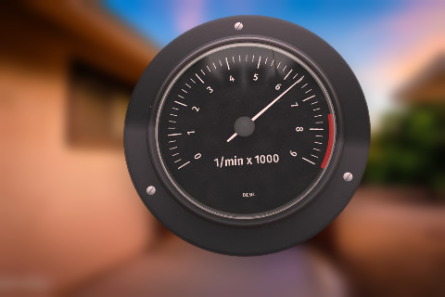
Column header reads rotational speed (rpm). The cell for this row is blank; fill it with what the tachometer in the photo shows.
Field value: 6400 rpm
